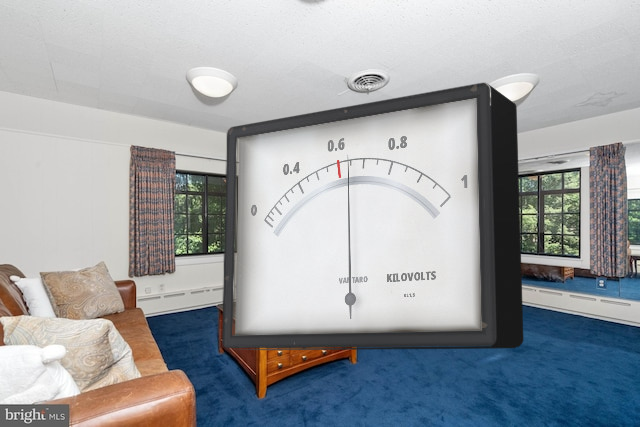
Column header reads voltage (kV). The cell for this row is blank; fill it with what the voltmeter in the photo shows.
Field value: 0.65 kV
